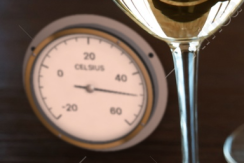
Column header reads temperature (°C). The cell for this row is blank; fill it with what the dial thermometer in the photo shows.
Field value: 48 °C
